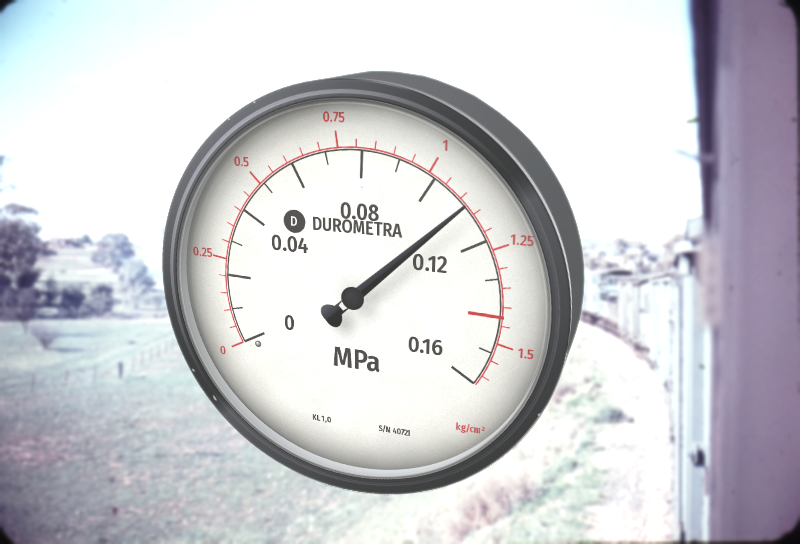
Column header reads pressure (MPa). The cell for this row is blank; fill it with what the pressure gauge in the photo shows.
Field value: 0.11 MPa
